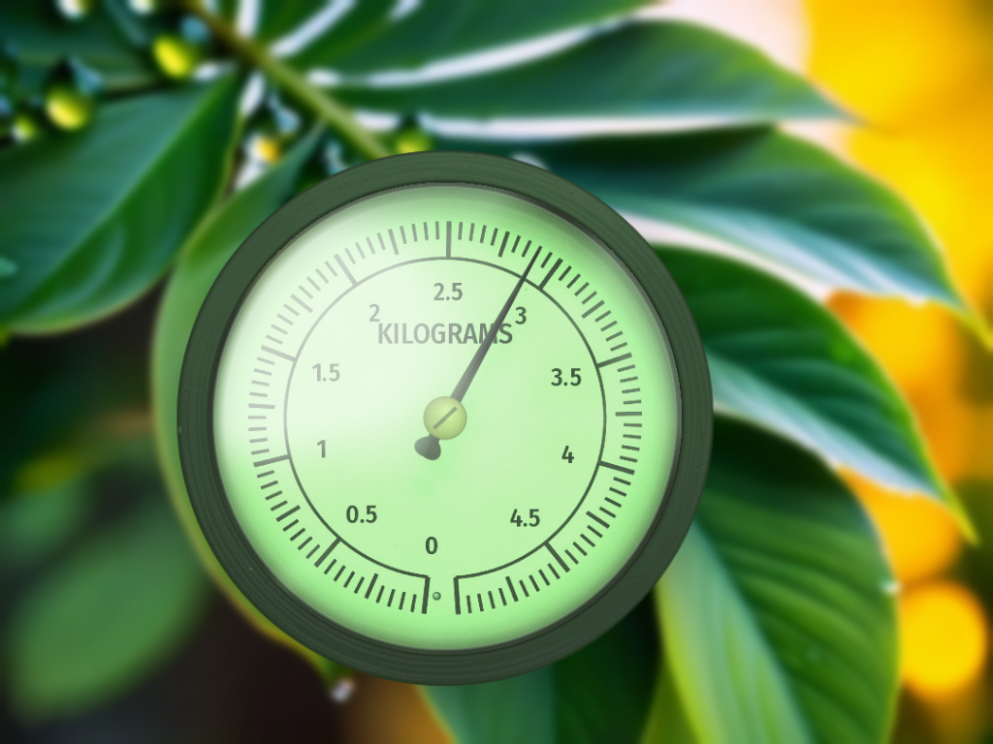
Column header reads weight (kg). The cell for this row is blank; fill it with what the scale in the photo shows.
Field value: 2.9 kg
